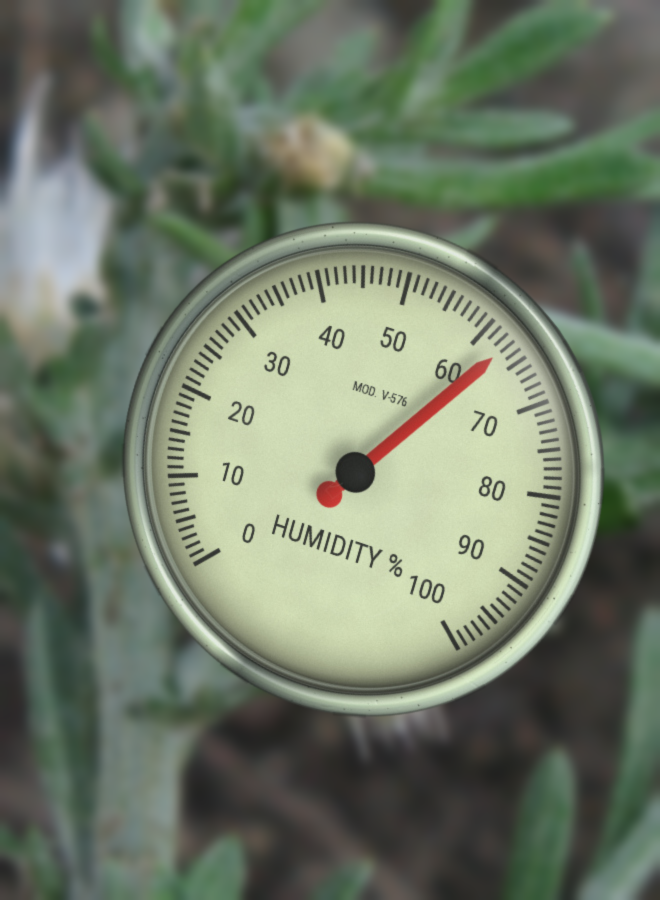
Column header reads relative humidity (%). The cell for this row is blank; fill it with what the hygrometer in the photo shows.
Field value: 63 %
